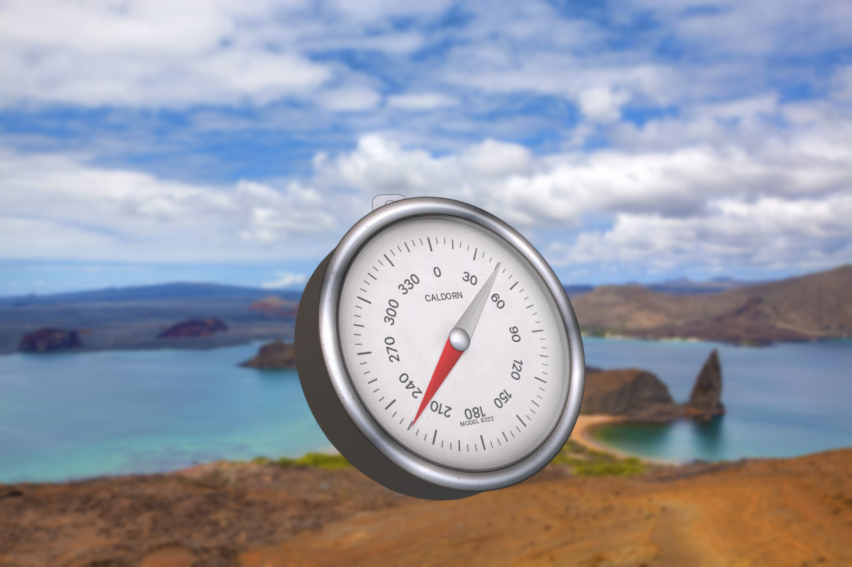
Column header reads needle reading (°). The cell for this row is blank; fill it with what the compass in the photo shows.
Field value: 225 °
